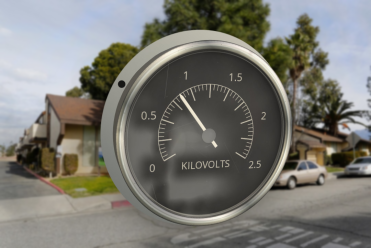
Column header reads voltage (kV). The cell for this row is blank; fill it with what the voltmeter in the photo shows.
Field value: 0.85 kV
